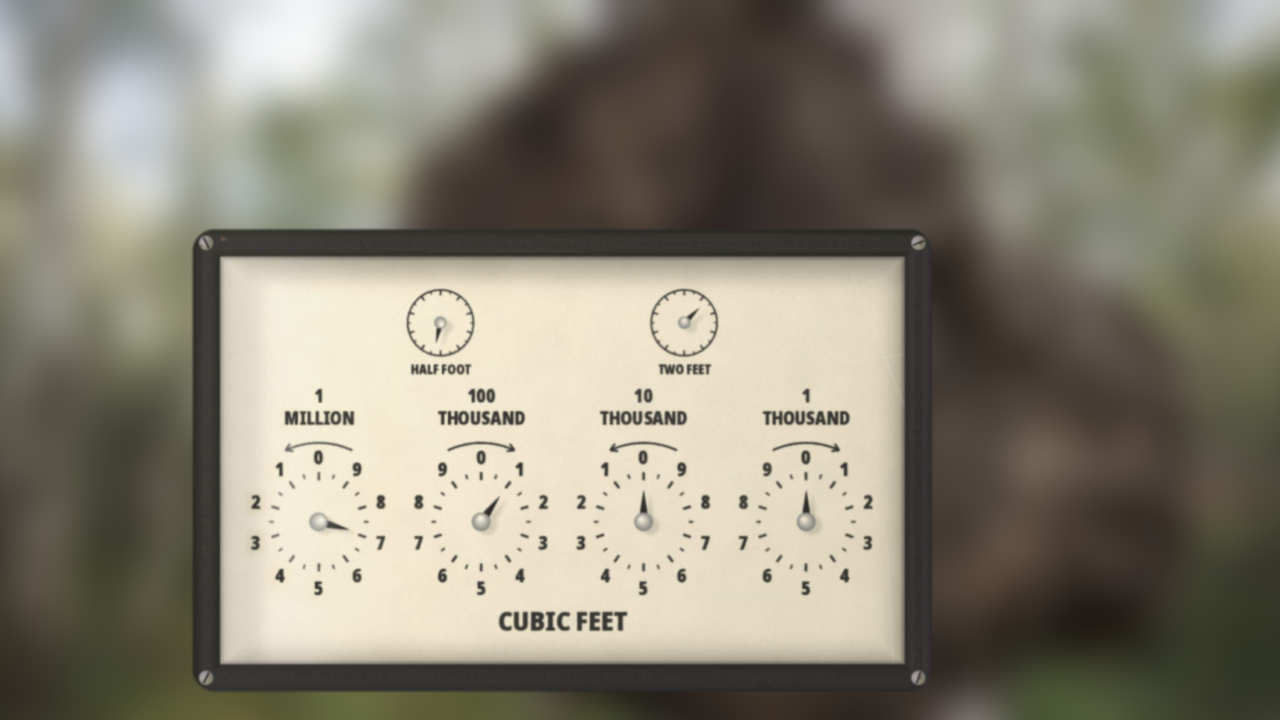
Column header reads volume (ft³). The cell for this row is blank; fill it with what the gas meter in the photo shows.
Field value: 710000 ft³
